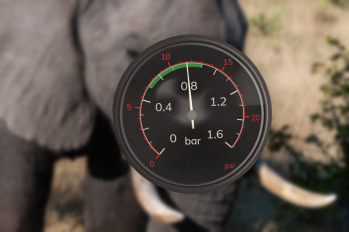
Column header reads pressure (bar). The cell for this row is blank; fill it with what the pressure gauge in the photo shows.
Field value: 0.8 bar
